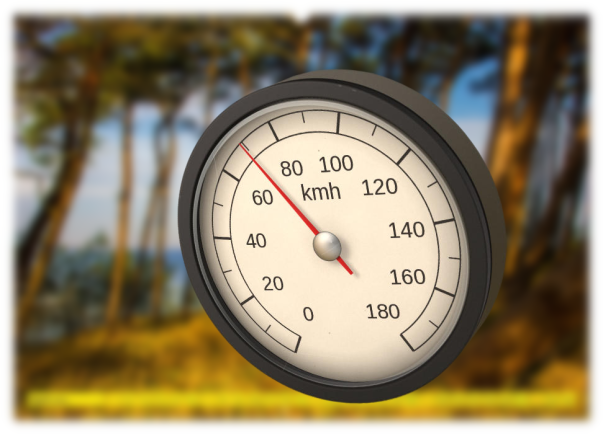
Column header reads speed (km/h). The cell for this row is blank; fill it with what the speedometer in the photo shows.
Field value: 70 km/h
